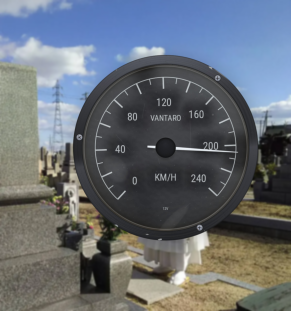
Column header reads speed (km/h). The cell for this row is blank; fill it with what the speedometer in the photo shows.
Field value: 205 km/h
